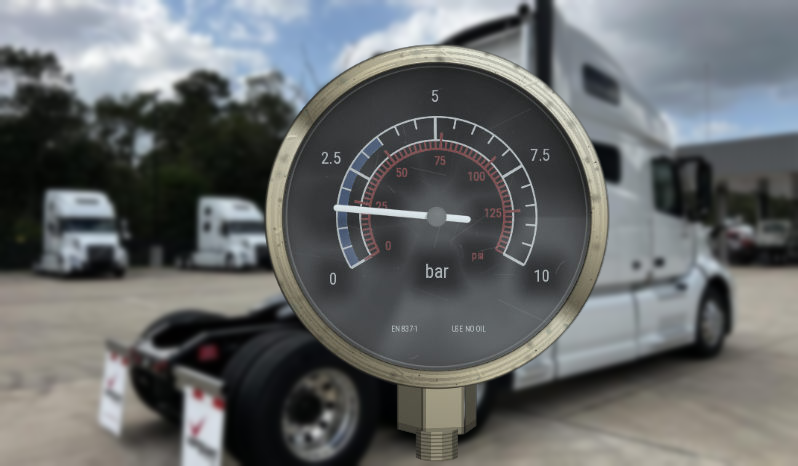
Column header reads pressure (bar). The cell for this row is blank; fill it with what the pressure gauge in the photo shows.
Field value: 1.5 bar
